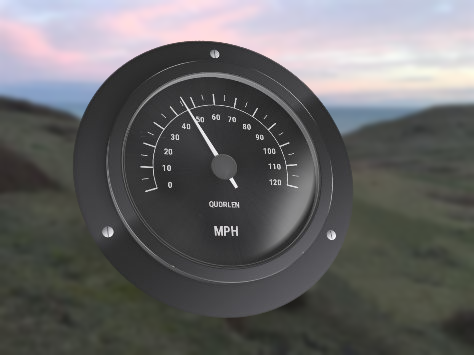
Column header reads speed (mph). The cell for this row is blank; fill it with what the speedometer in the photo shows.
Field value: 45 mph
